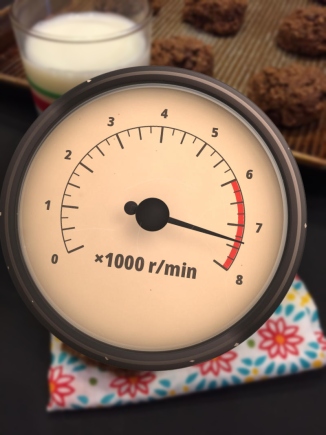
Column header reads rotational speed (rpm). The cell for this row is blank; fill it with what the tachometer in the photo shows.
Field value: 7375 rpm
